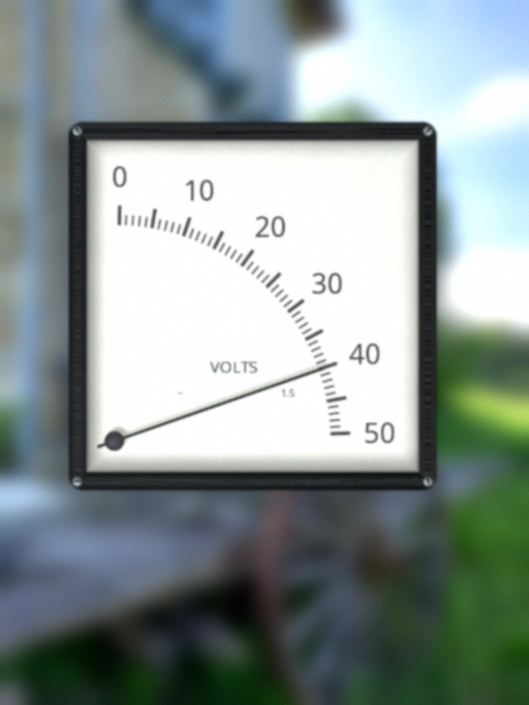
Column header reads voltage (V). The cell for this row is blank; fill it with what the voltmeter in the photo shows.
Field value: 40 V
